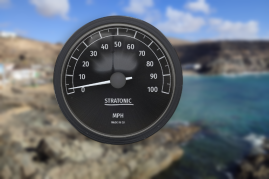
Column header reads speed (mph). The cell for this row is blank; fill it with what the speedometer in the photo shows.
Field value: 2.5 mph
